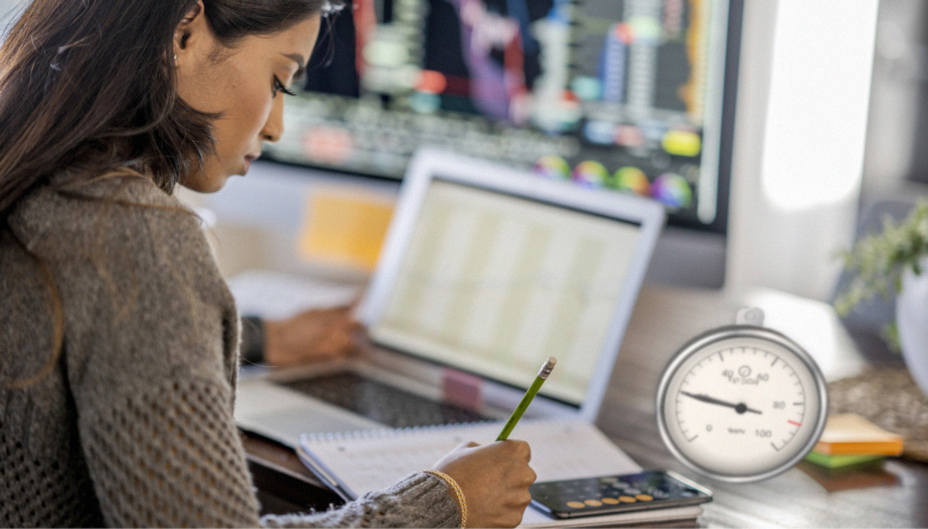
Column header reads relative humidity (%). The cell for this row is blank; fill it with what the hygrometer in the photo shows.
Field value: 20 %
